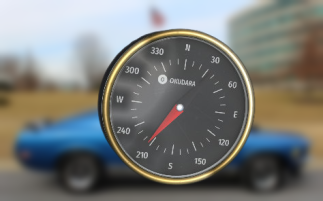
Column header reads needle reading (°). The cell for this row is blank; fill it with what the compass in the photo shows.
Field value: 215 °
